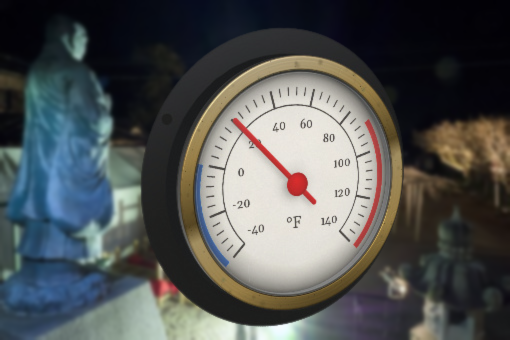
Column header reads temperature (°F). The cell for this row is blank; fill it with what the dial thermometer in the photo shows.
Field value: 20 °F
